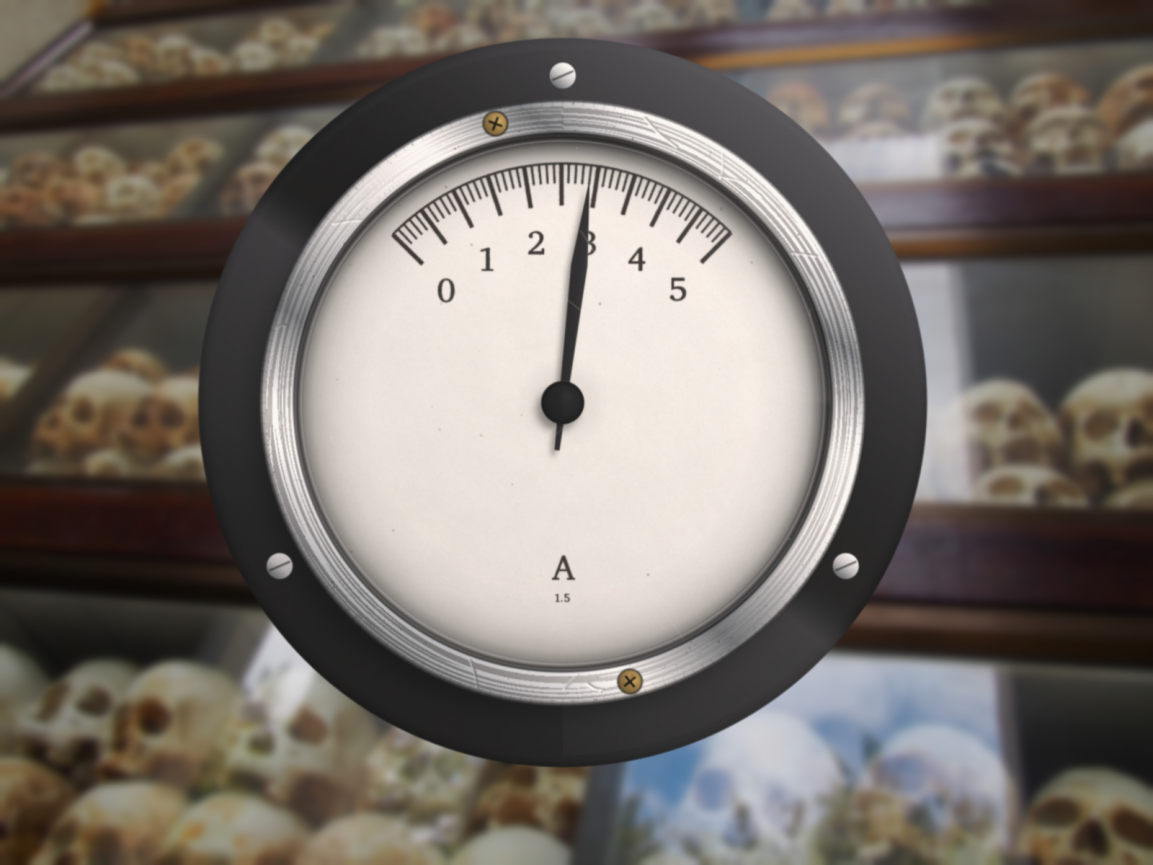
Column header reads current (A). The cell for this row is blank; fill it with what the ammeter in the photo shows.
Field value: 2.9 A
